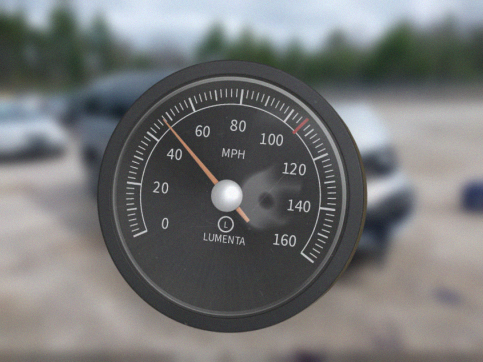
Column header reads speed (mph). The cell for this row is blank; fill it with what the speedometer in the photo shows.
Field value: 48 mph
